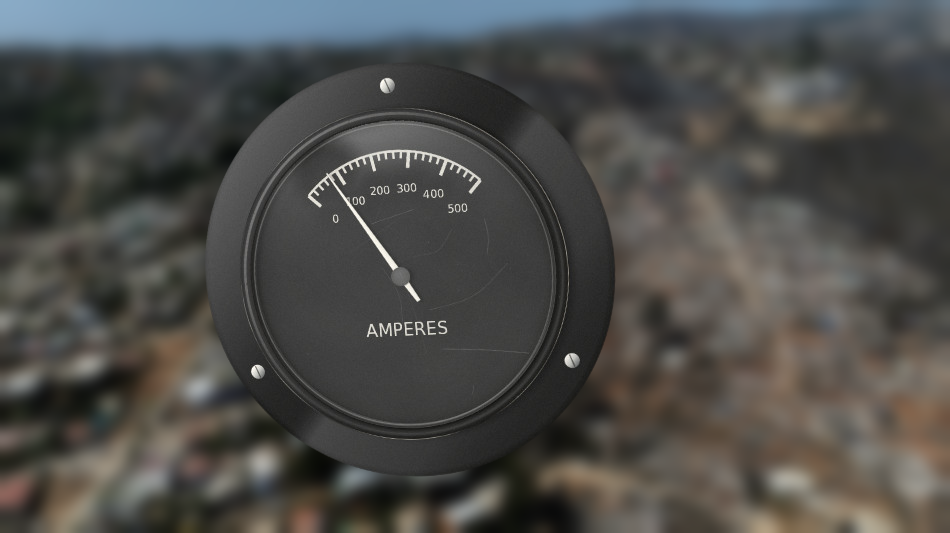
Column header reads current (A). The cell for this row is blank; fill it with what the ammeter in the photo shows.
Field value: 80 A
